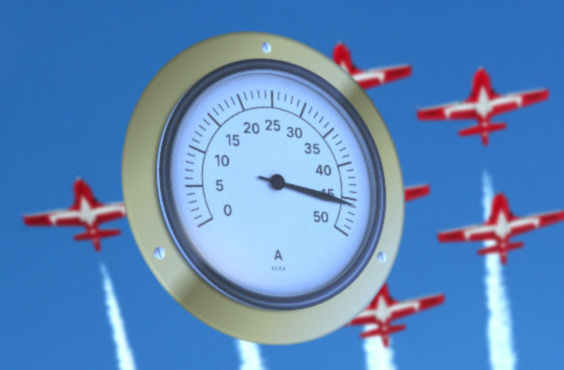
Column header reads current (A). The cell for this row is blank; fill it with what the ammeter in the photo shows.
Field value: 46 A
